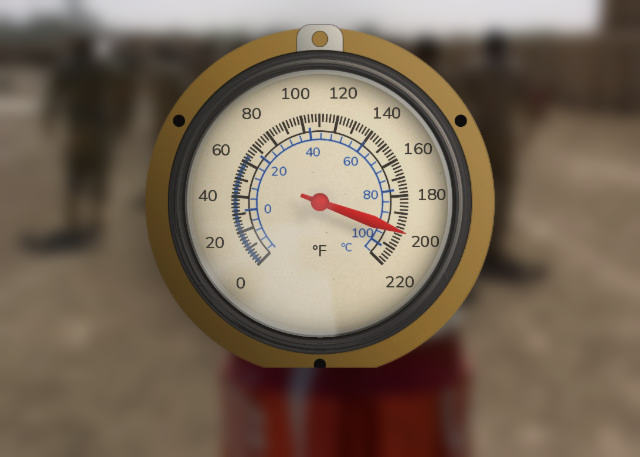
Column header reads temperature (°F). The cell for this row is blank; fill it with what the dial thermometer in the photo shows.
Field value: 200 °F
